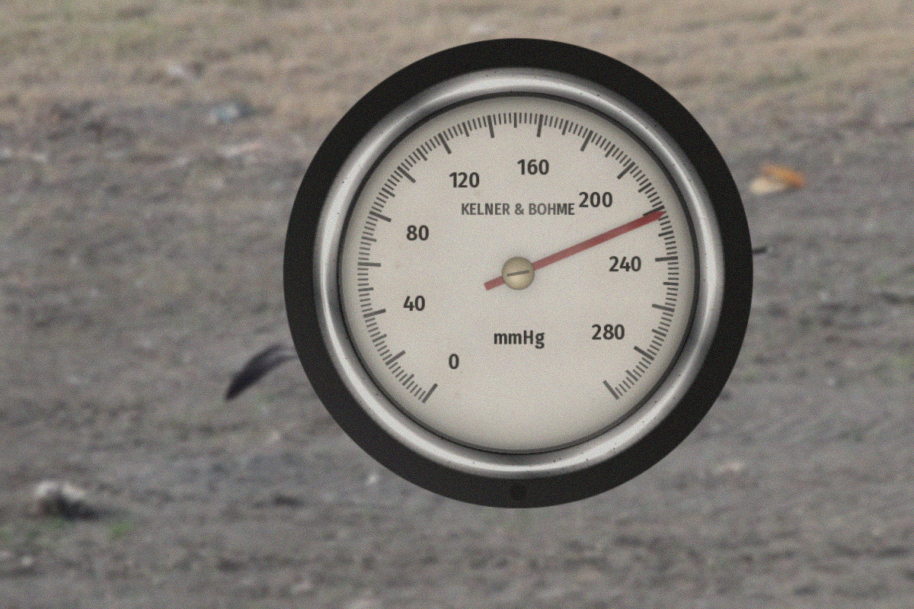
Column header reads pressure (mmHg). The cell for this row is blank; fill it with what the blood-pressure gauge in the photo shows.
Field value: 222 mmHg
